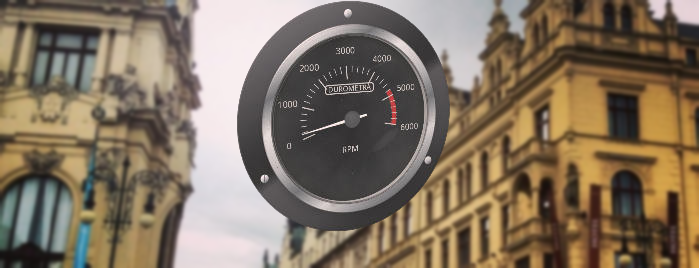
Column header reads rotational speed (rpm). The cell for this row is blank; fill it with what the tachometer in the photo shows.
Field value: 200 rpm
